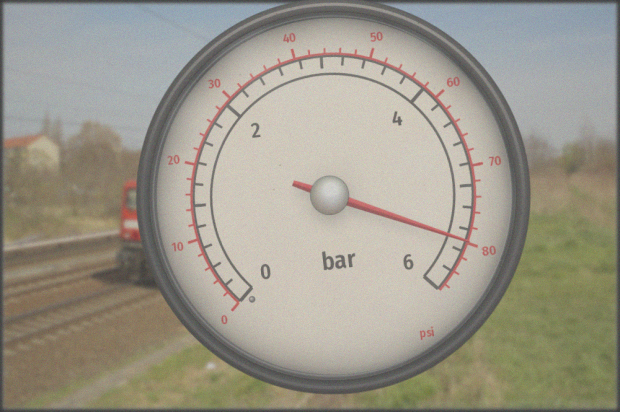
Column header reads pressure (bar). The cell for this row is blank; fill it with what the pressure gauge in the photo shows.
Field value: 5.5 bar
